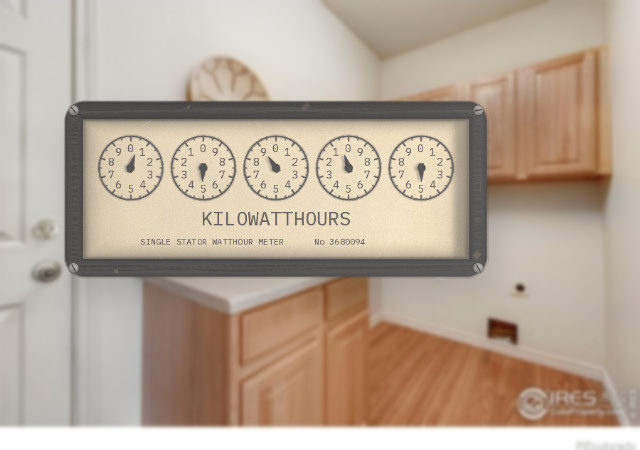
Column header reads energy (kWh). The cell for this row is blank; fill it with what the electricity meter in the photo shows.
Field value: 4905 kWh
